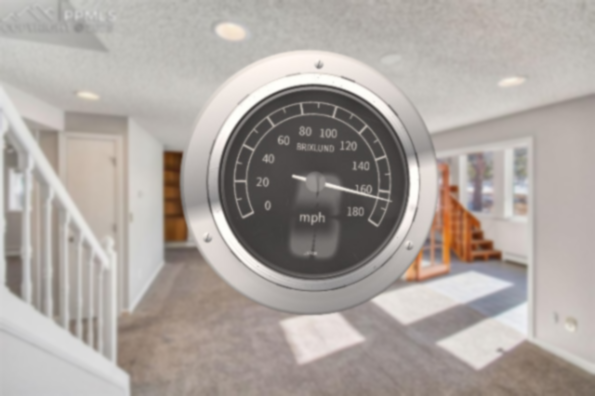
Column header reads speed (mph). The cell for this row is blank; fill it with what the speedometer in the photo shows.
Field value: 165 mph
